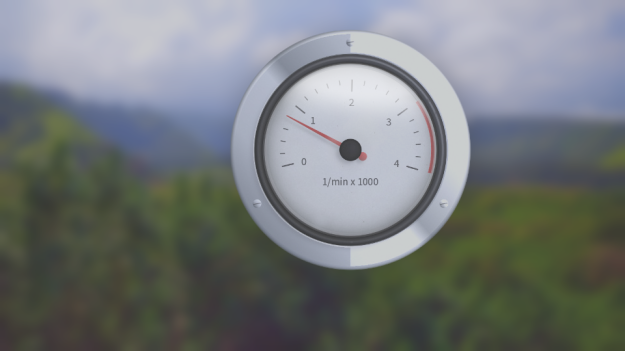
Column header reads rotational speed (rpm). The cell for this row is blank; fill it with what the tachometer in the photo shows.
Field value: 800 rpm
